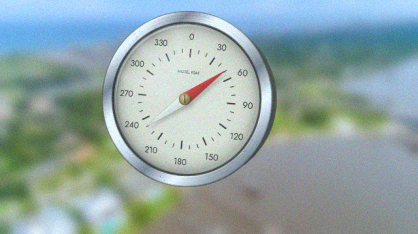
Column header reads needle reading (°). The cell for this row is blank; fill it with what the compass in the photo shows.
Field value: 50 °
